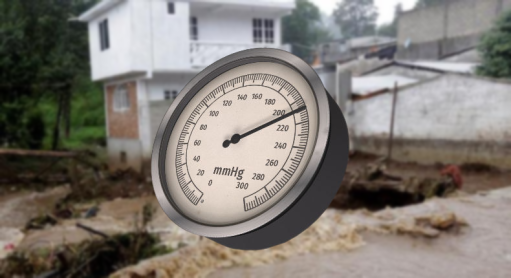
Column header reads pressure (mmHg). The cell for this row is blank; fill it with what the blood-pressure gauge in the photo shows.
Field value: 210 mmHg
